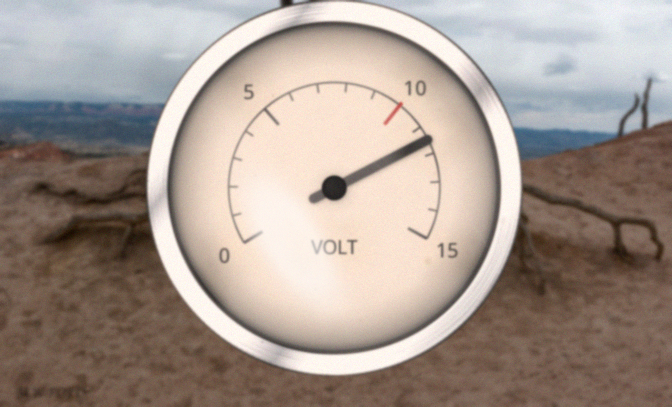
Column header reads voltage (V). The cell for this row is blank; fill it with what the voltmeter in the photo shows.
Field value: 11.5 V
